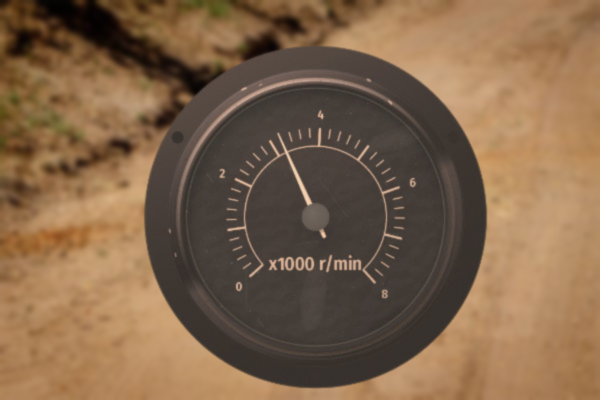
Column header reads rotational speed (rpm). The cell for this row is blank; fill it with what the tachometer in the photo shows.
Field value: 3200 rpm
